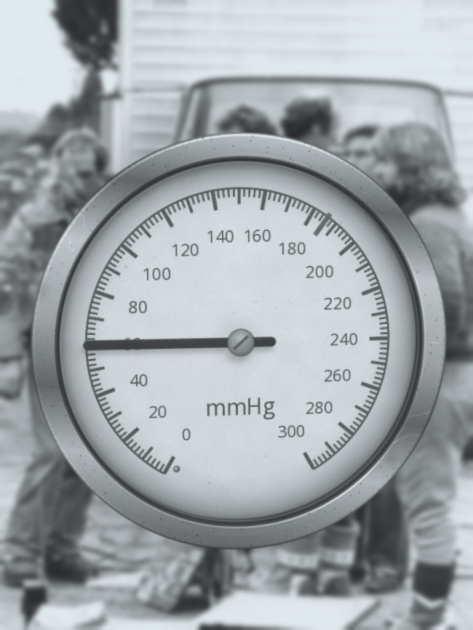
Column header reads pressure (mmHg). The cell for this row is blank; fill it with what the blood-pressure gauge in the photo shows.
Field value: 60 mmHg
